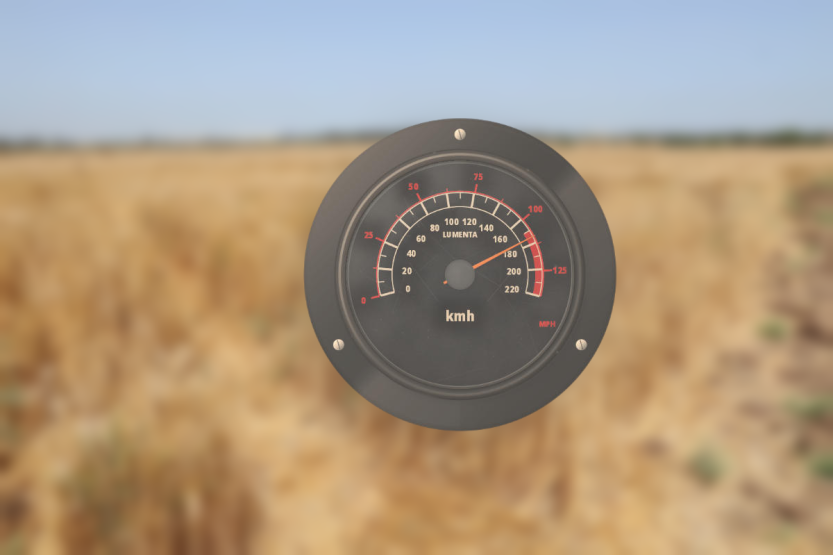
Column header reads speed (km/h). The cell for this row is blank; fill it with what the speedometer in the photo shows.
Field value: 175 km/h
